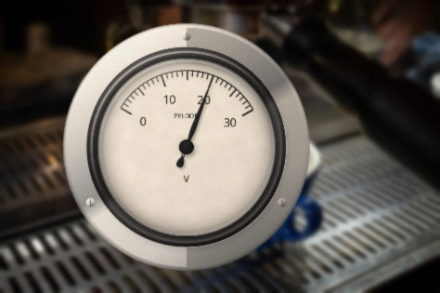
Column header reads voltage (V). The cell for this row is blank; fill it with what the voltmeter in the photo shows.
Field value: 20 V
